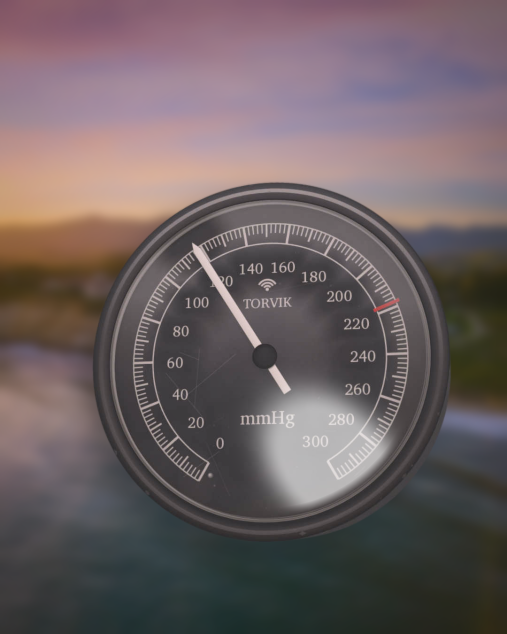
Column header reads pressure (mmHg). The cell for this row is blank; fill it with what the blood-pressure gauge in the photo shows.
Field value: 118 mmHg
